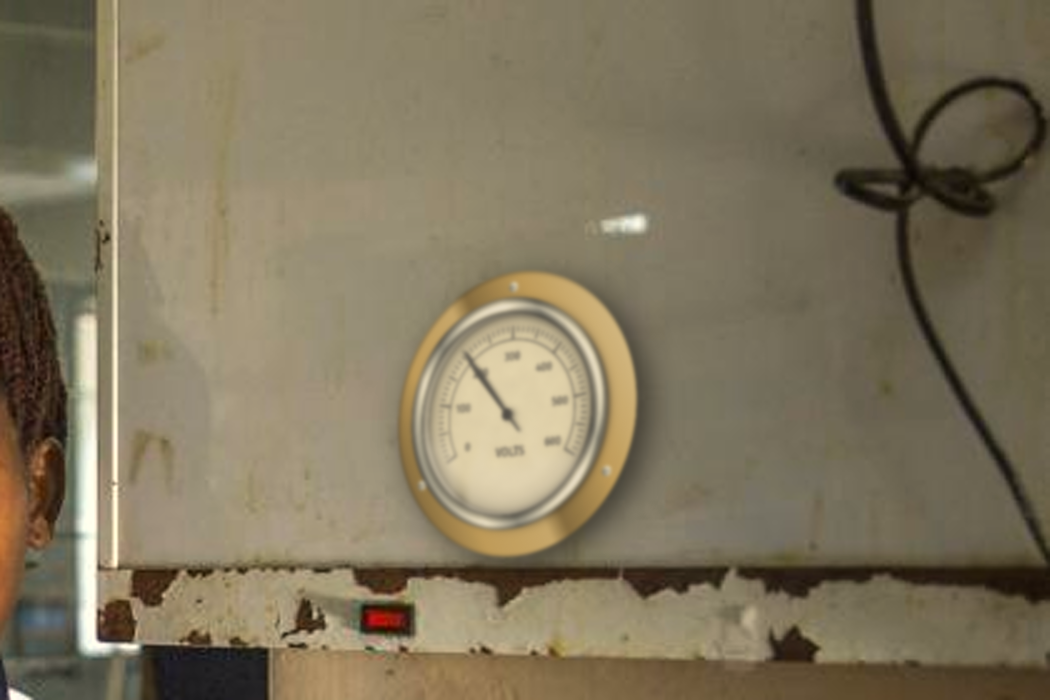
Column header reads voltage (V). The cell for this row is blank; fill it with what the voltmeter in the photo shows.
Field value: 200 V
